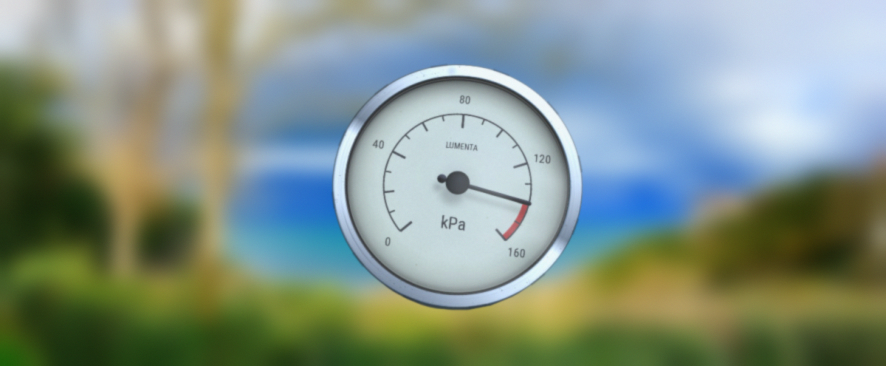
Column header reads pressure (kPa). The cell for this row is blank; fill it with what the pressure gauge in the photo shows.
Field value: 140 kPa
